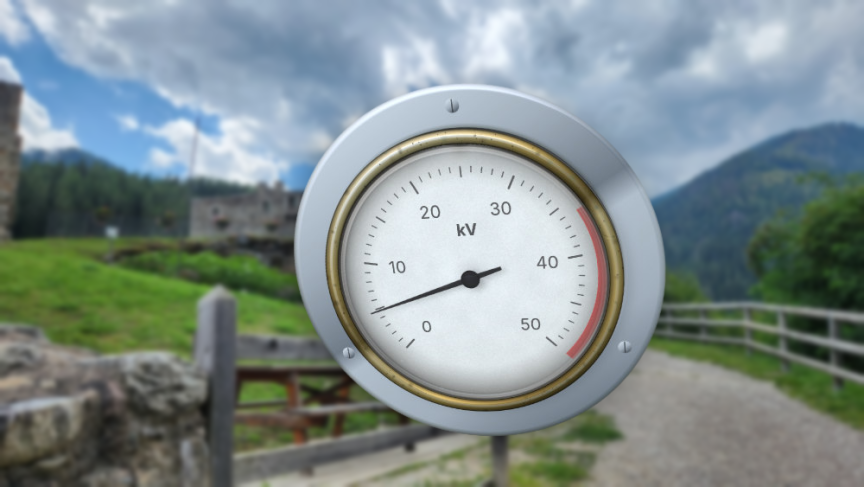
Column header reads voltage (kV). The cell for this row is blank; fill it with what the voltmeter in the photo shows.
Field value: 5 kV
